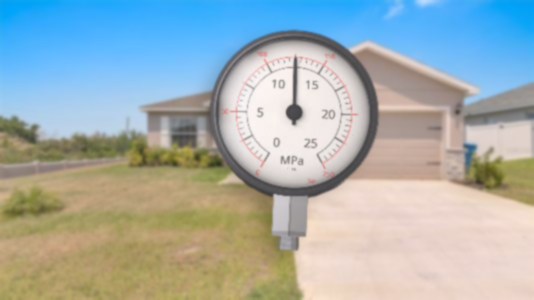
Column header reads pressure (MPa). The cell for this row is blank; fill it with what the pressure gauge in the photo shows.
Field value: 12.5 MPa
